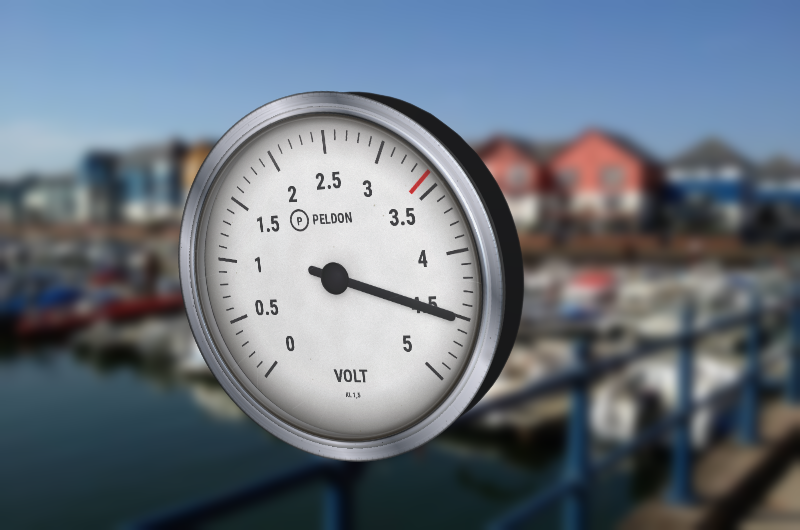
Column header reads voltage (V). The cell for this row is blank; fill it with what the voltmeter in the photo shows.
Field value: 4.5 V
